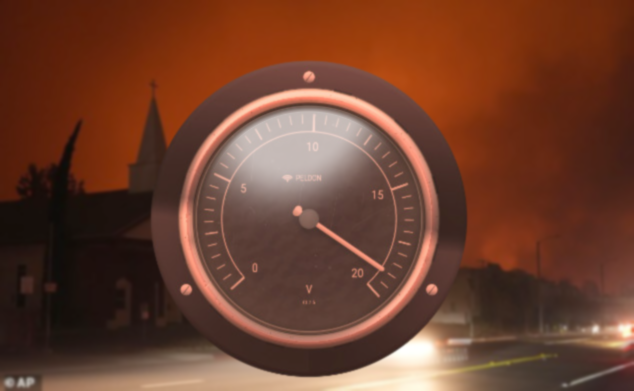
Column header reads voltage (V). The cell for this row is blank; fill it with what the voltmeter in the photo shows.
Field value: 19 V
